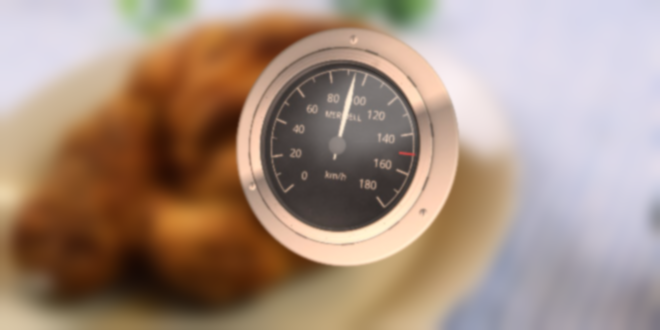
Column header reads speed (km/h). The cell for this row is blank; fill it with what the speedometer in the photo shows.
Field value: 95 km/h
